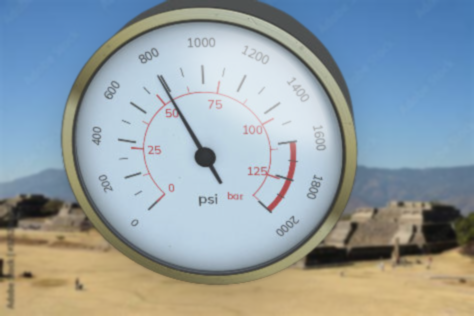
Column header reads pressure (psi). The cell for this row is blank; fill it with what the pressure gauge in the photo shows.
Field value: 800 psi
